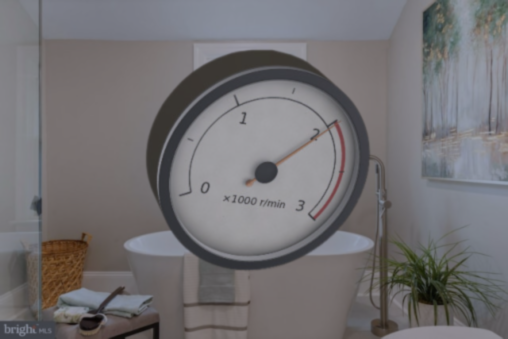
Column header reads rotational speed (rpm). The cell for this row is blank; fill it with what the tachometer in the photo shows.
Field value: 2000 rpm
